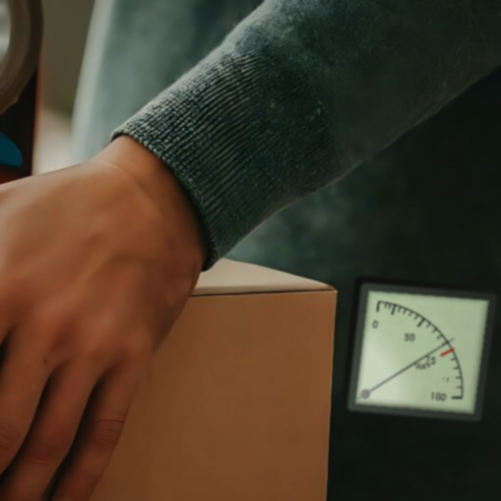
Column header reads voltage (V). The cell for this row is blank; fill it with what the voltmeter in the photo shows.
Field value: 70 V
